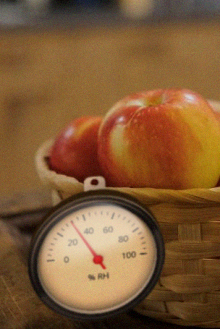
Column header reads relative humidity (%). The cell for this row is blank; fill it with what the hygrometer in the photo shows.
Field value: 32 %
